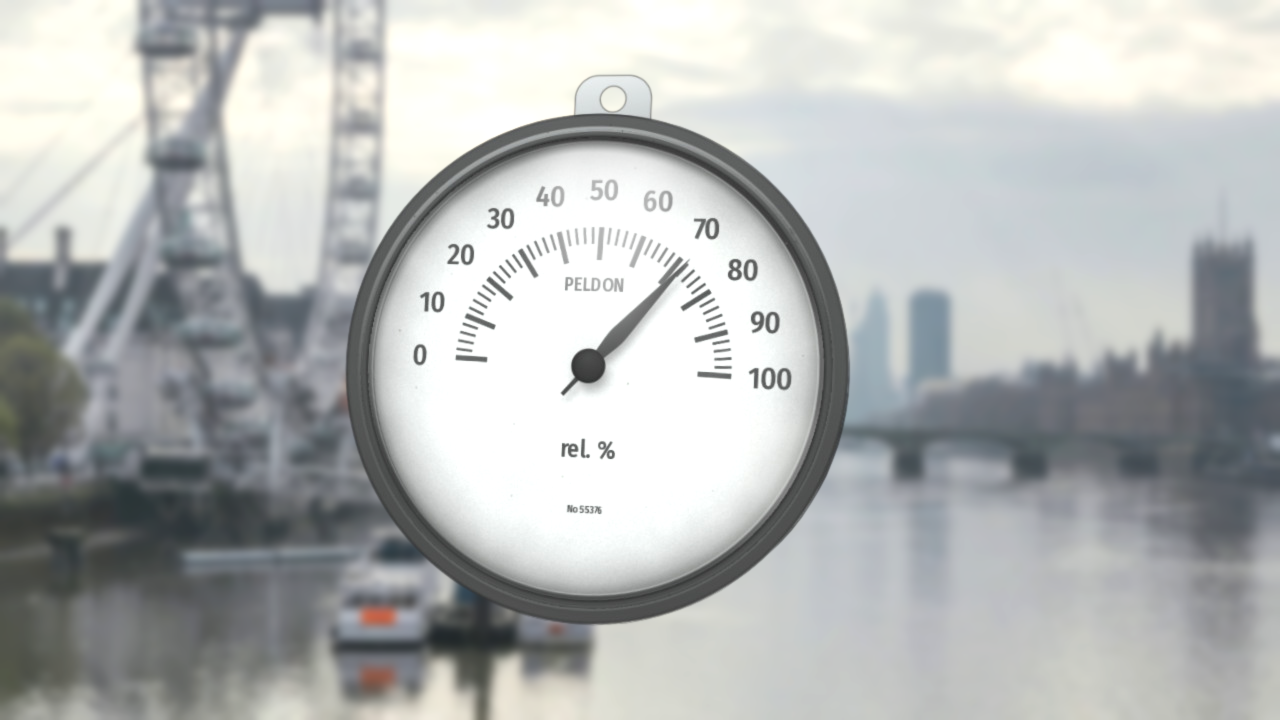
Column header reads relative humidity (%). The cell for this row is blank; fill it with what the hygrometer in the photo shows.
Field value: 72 %
